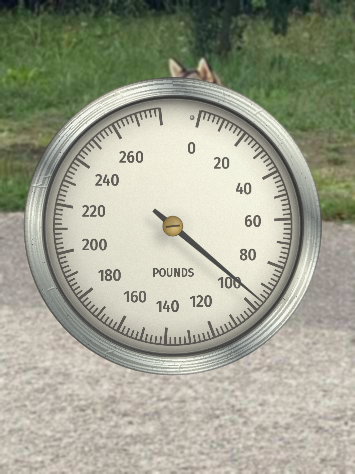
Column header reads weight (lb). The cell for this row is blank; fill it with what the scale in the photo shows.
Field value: 96 lb
